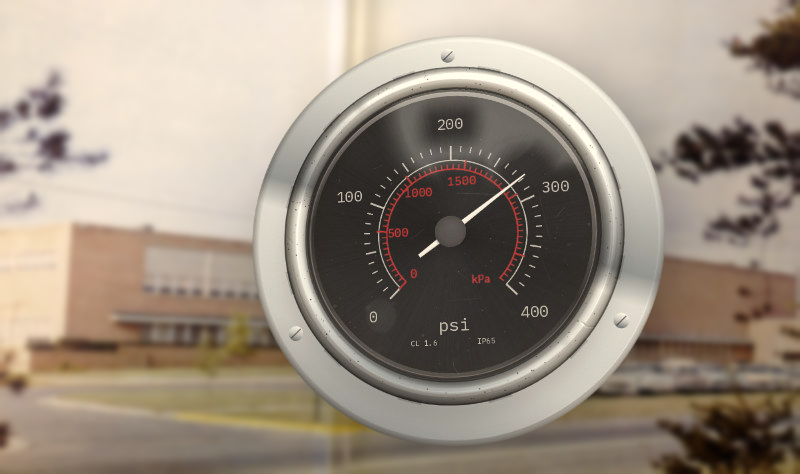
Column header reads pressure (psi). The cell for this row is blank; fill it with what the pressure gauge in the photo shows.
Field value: 280 psi
